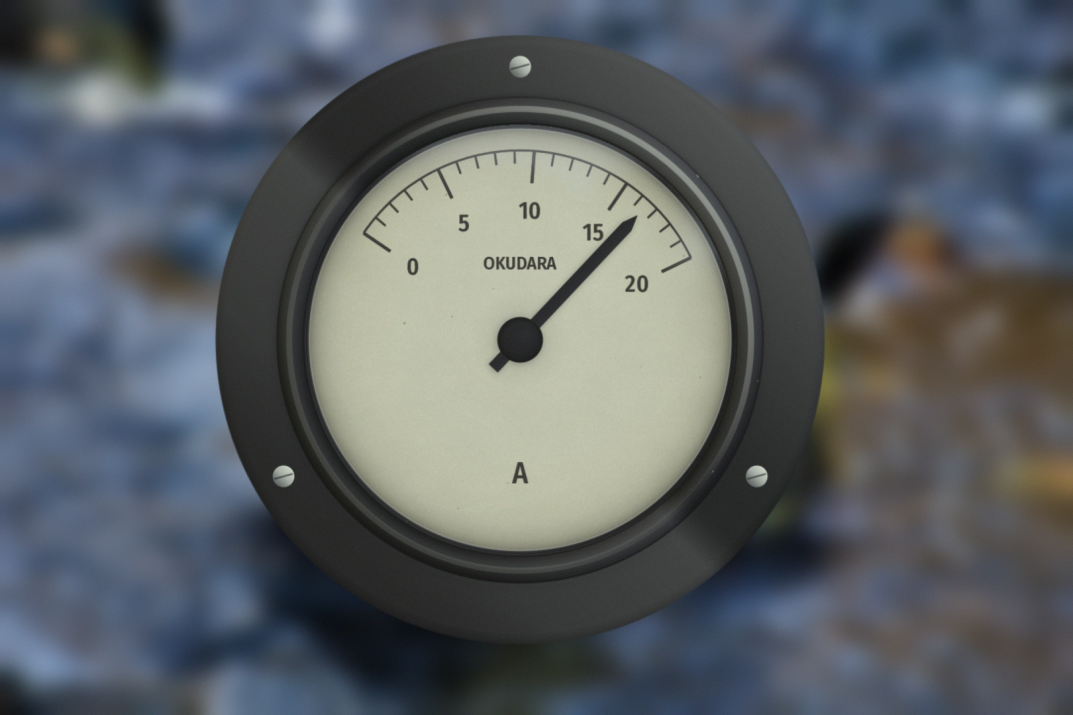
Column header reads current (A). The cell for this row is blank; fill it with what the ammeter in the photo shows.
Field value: 16.5 A
